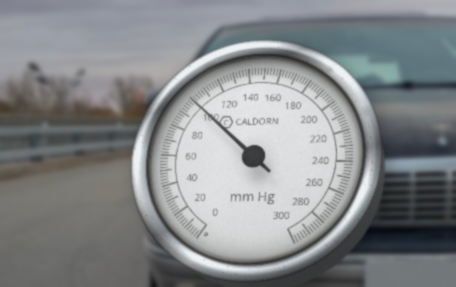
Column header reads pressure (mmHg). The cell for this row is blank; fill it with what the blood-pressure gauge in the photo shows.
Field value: 100 mmHg
